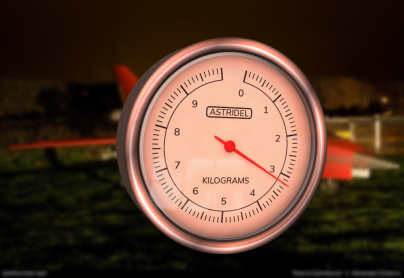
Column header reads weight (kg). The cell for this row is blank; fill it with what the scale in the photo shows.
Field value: 3.2 kg
